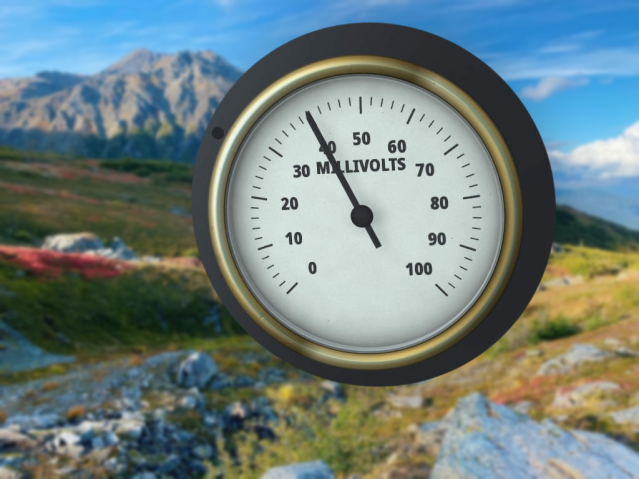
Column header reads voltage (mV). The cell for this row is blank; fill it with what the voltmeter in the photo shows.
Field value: 40 mV
